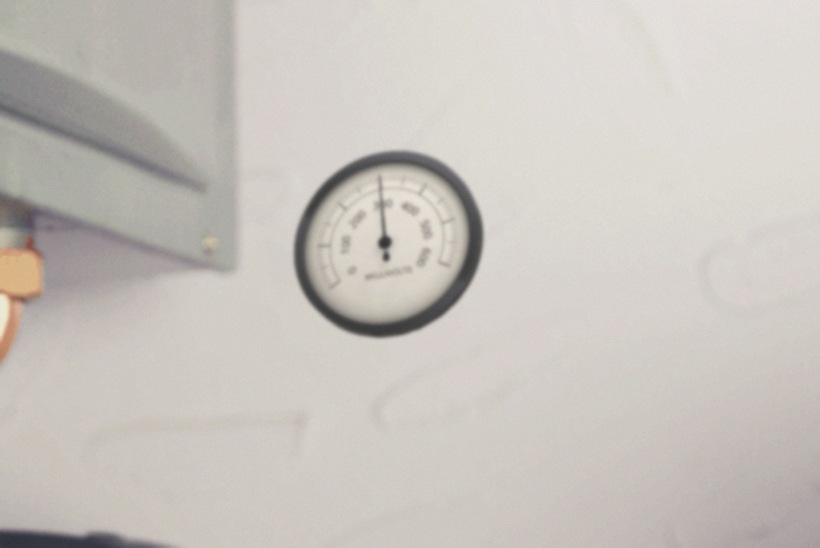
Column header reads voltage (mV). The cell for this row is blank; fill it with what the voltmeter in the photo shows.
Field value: 300 mV
